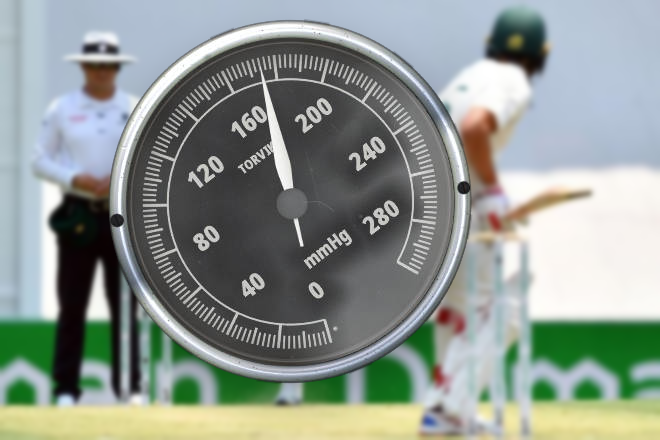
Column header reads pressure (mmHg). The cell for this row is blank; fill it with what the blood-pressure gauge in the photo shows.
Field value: 174 mmHg
